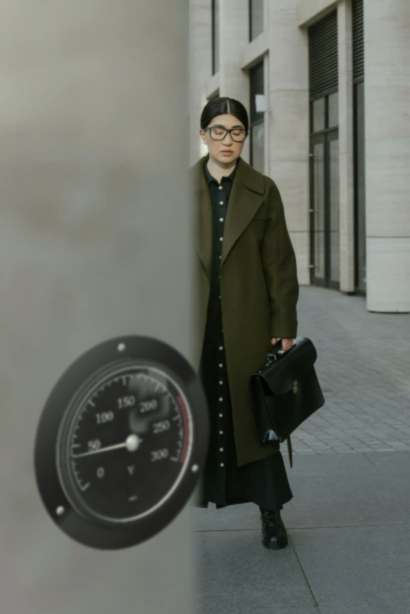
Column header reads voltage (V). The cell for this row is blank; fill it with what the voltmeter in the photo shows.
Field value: 40 V
